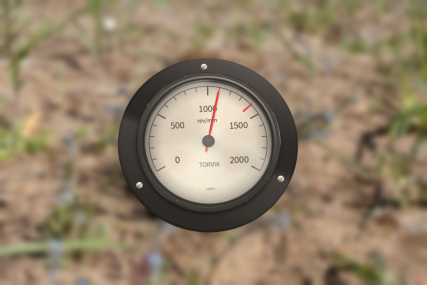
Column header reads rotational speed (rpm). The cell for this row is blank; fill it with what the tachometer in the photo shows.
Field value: 1100 rpm
